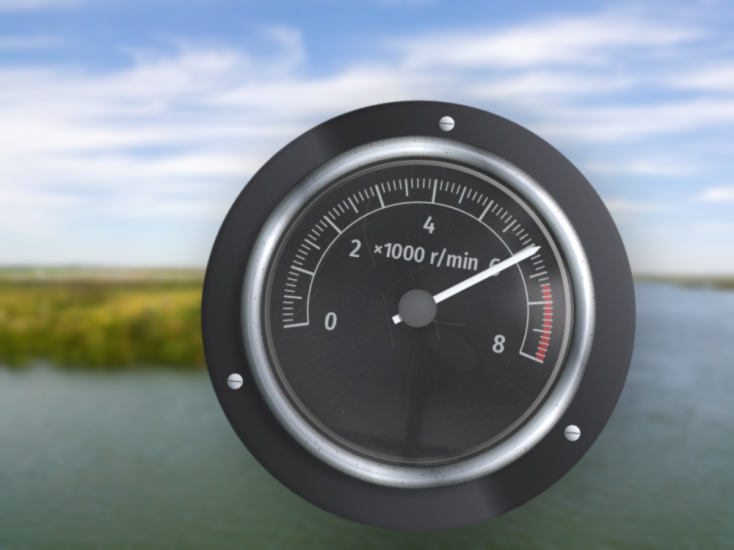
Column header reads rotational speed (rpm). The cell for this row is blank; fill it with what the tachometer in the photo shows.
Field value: 6100 rpm
